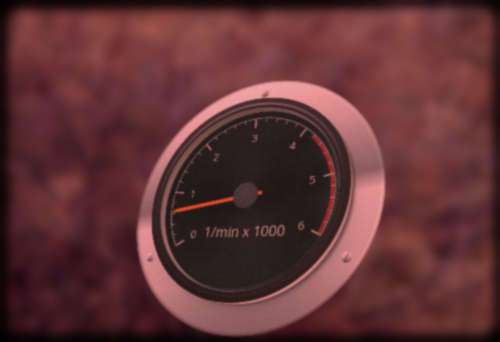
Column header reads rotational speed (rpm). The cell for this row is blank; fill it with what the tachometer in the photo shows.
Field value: 600 rpm
